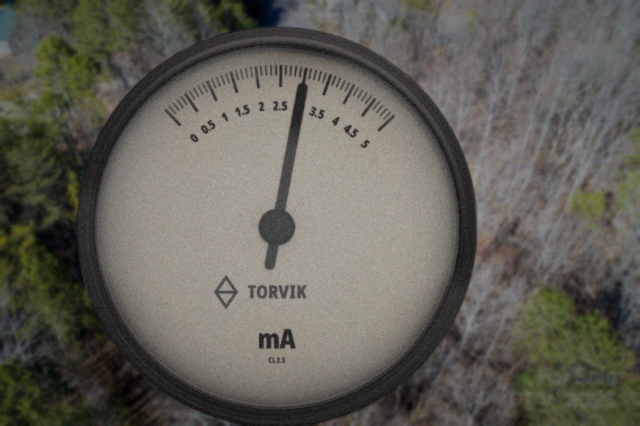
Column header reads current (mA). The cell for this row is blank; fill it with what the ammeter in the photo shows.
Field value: 3 mA
